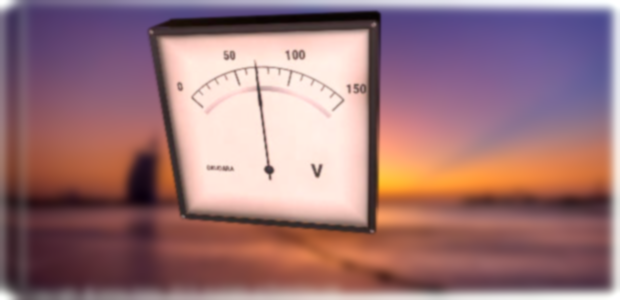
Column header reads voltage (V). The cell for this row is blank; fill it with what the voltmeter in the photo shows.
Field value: 70 V
